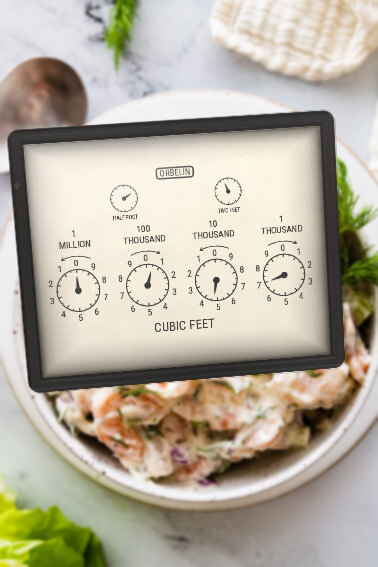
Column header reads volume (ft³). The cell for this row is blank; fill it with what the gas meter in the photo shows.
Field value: 4700 ft³
